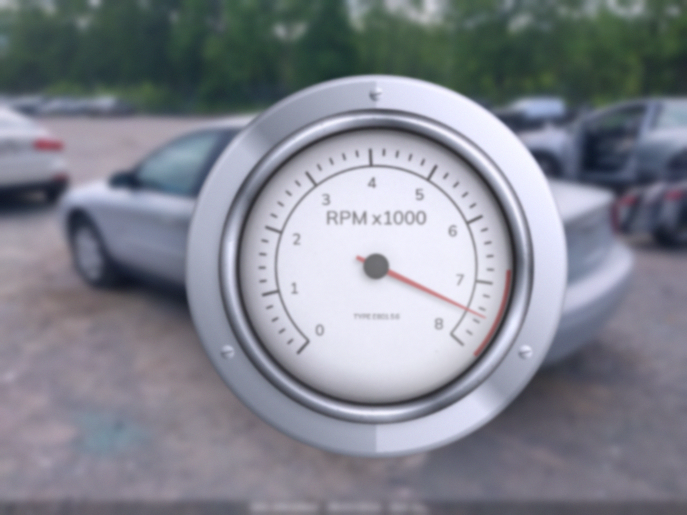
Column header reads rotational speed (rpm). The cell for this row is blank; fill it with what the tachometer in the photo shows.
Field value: 7500 rpm
